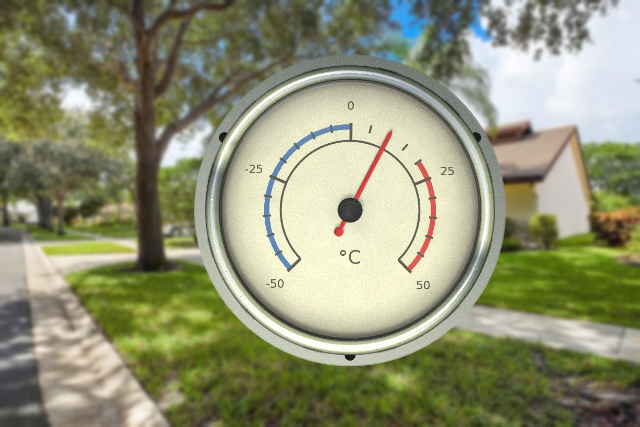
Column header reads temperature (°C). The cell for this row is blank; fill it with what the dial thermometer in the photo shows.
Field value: 10 °C
